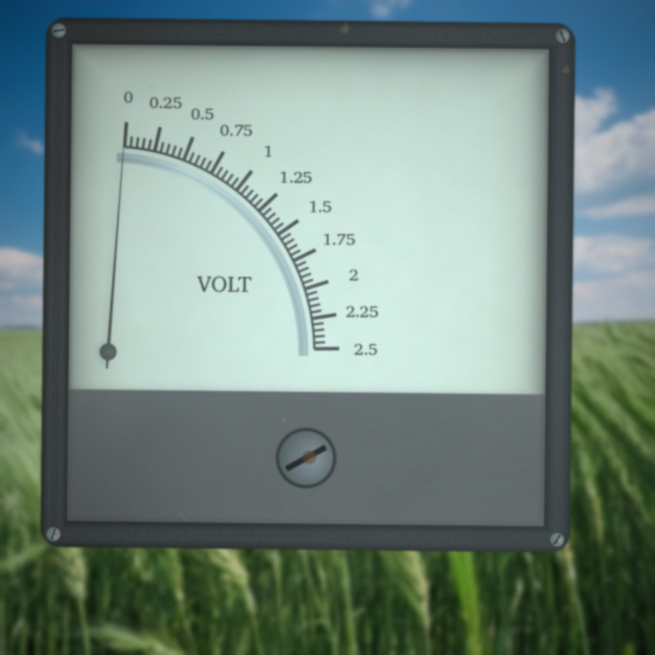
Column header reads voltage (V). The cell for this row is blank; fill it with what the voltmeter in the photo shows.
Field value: 0 V
